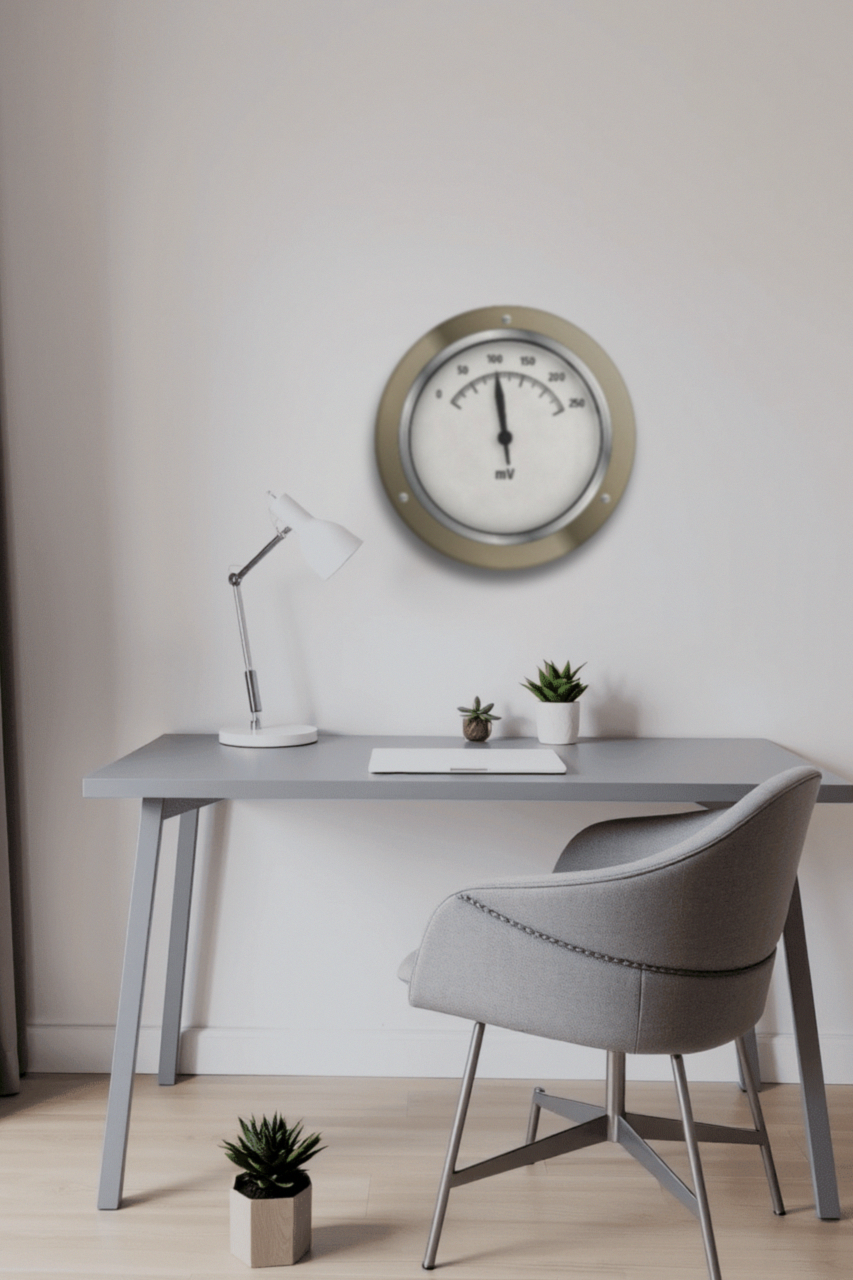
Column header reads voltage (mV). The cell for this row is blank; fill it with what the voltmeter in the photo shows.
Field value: 100 mV
